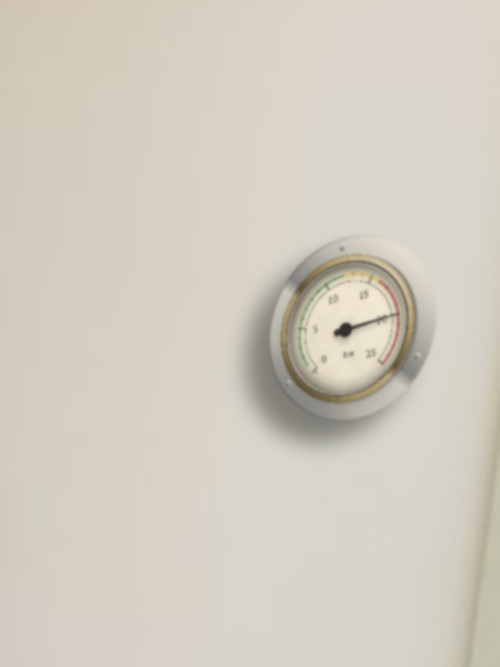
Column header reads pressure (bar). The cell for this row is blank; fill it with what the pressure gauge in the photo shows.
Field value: 20 bar
